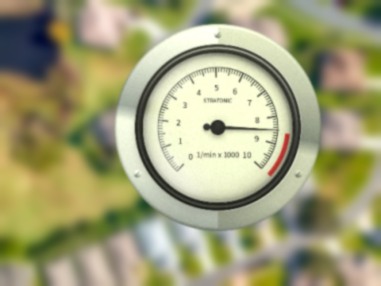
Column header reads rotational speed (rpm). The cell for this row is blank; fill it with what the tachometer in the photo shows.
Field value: 8500 rpm
